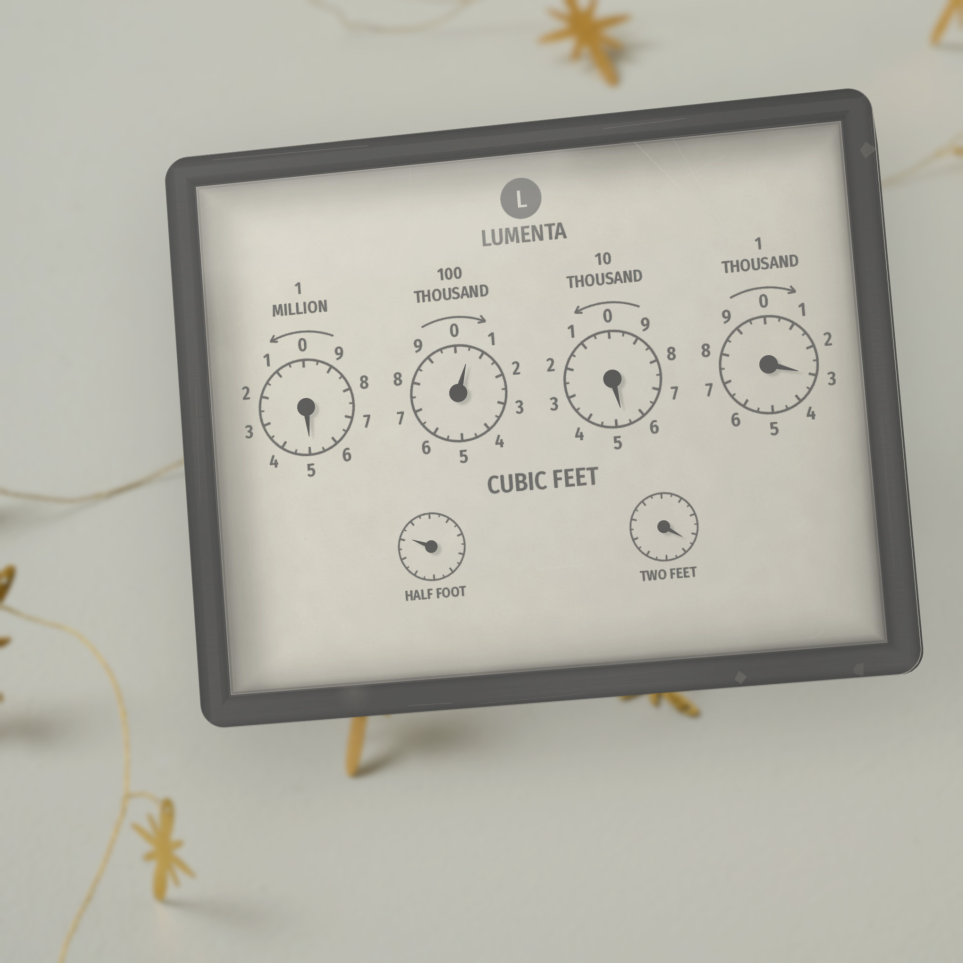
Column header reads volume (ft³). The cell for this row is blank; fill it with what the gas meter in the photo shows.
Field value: 505300 ft³
